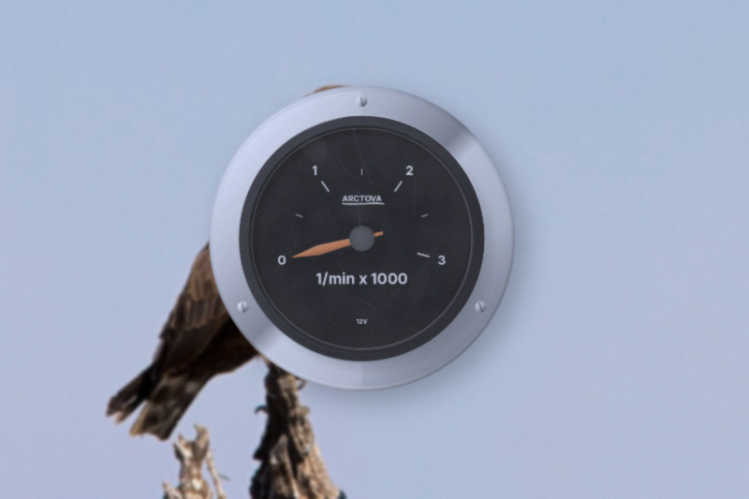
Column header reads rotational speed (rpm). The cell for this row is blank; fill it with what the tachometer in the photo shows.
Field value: 0 rpm
